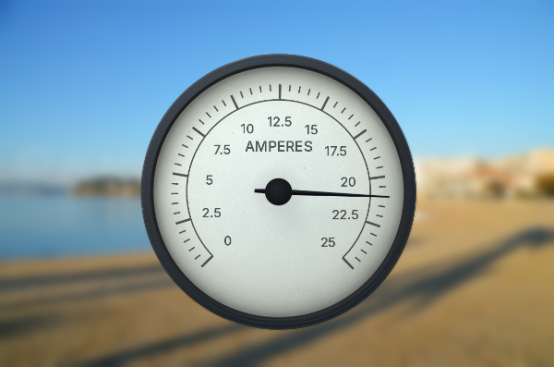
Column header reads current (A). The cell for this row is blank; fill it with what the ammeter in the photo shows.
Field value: 21 A
